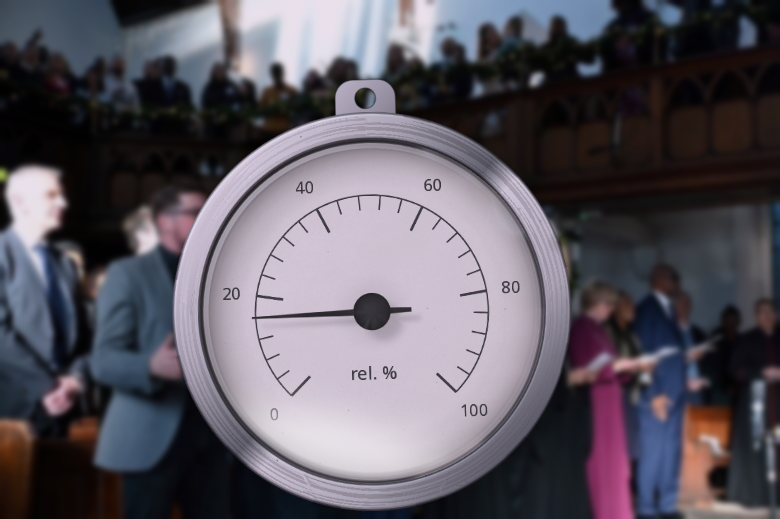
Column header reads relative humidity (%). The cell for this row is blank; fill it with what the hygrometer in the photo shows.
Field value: 16 %
